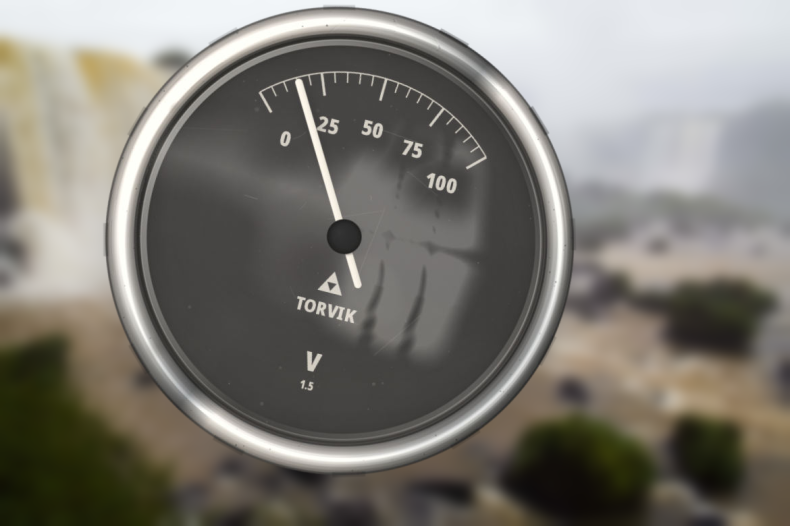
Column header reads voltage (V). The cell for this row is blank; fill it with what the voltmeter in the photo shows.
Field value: 15 V
